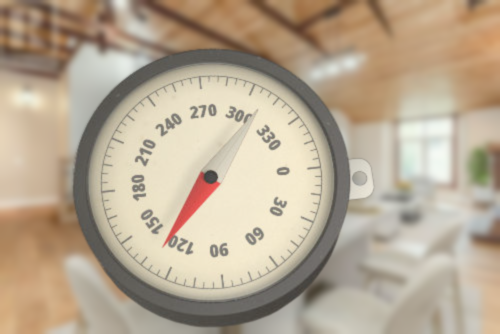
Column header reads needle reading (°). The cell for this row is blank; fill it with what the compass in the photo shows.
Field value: 130 °
